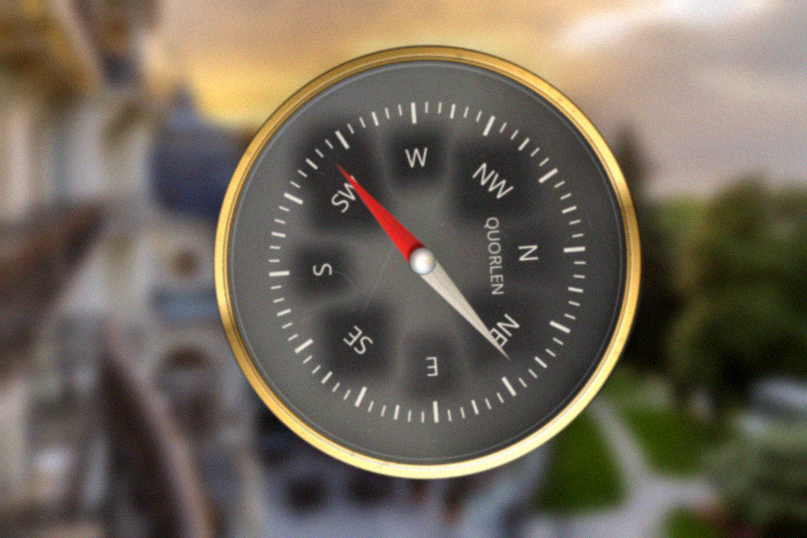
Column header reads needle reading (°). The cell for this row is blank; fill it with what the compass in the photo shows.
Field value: 232.5 °
